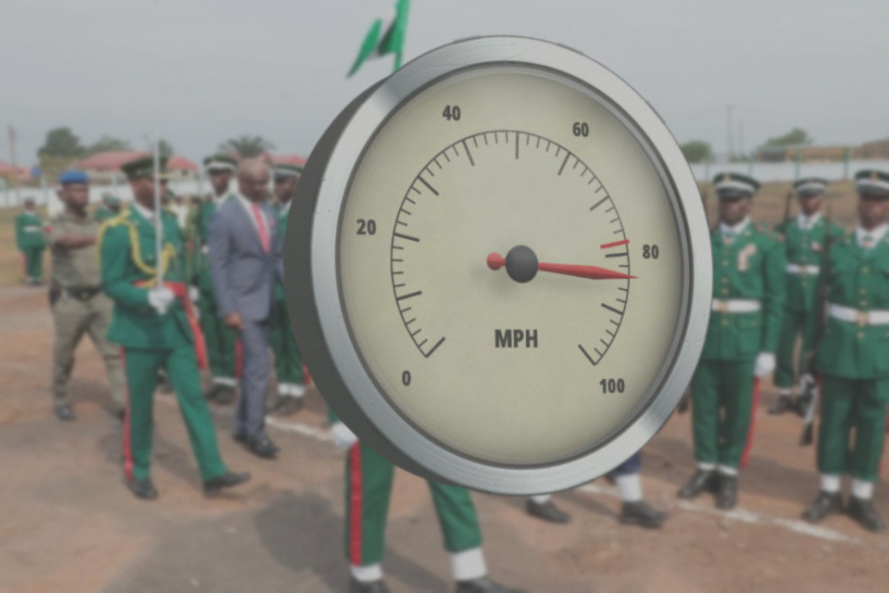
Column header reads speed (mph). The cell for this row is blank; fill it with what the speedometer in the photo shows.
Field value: 84 mph
